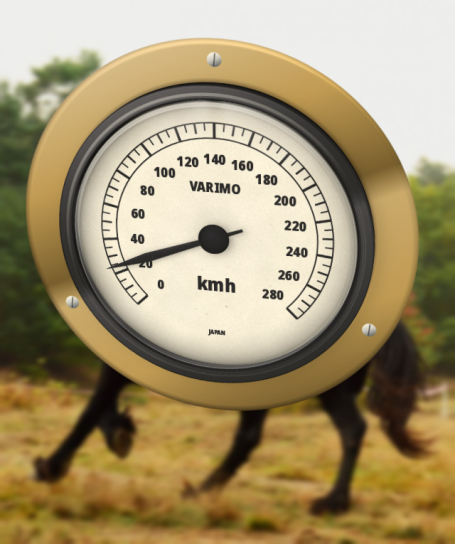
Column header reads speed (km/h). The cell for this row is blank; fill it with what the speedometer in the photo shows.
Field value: 25 km/h
